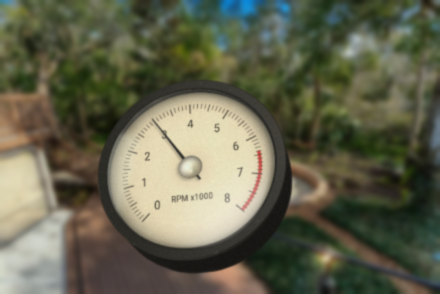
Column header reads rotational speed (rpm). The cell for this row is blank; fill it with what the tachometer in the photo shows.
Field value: 3000 rpm
